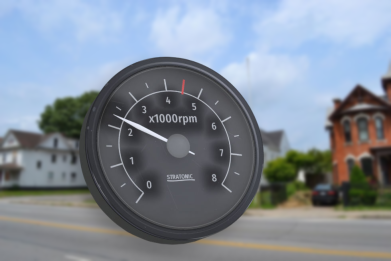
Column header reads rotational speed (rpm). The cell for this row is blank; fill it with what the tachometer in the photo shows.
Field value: 2250 rpm
